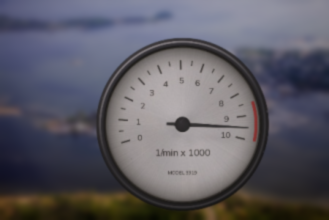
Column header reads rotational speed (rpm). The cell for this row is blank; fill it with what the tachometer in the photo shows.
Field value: 9500 rpm
